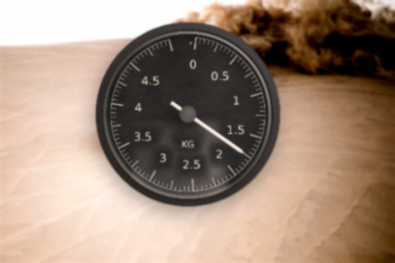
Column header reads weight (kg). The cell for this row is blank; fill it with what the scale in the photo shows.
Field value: 1.75 kg
